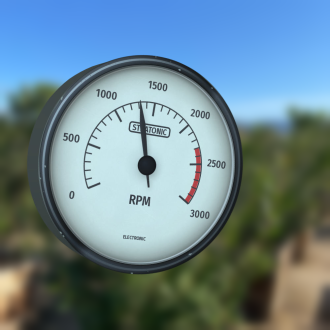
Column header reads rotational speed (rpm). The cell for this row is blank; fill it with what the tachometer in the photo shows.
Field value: 1300 rpm
